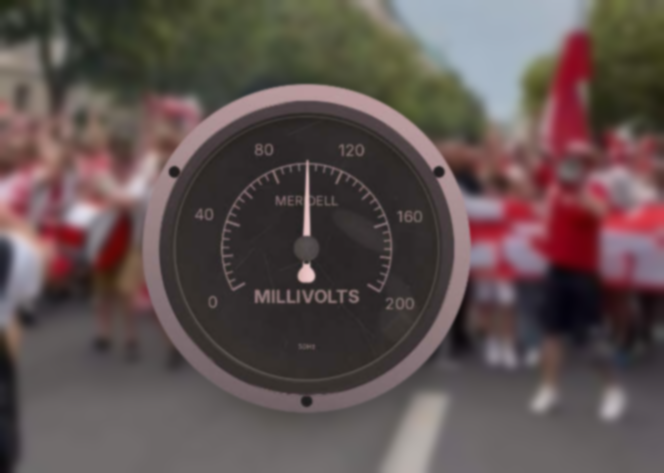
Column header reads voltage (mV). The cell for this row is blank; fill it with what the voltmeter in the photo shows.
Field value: 100 mV
